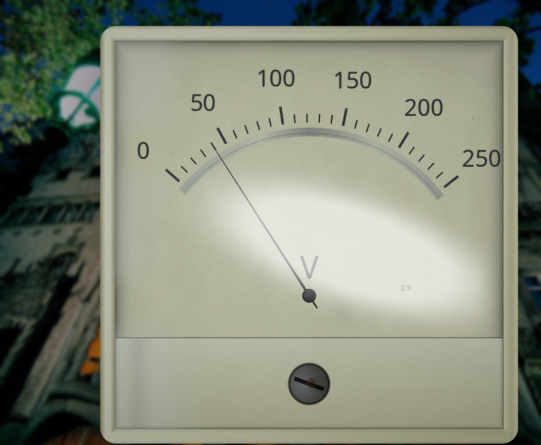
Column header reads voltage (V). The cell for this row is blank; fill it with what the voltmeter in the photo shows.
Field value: 40 V
